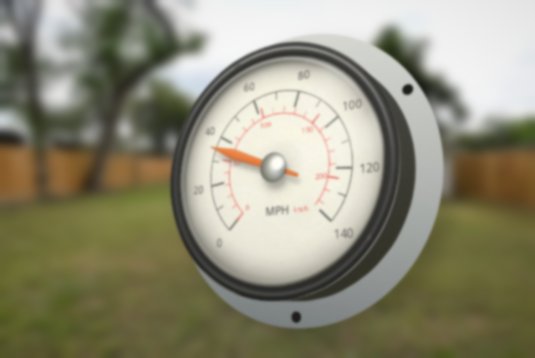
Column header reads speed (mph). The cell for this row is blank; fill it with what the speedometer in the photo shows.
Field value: 35 mph
